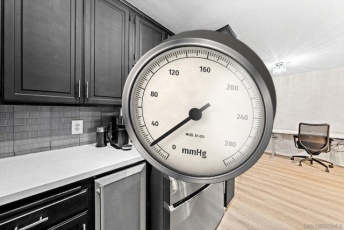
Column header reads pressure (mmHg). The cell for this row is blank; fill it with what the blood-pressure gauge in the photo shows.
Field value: 20 mmHg
